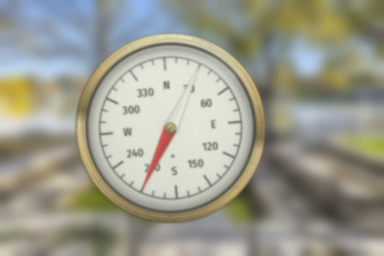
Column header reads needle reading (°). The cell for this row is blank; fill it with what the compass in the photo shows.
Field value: 210 °
